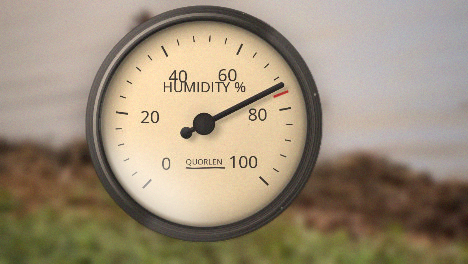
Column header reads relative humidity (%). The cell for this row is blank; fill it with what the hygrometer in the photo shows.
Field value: 74 %
